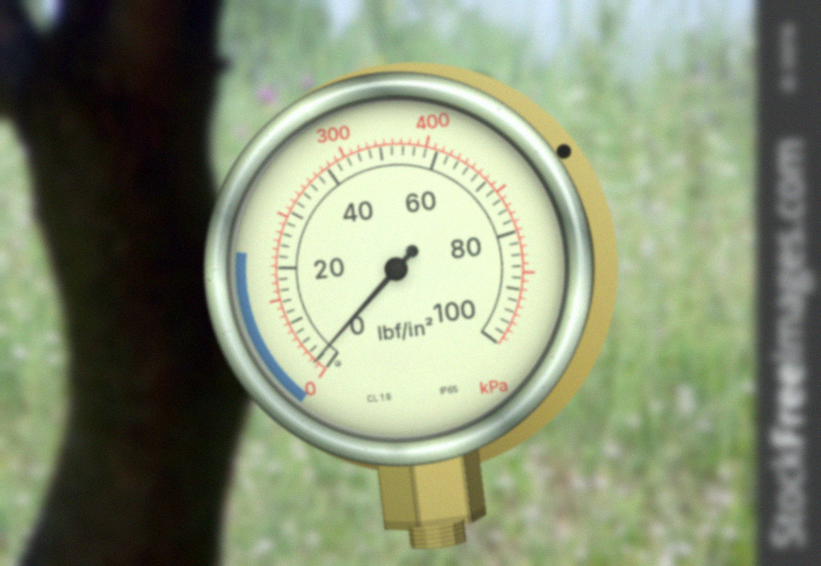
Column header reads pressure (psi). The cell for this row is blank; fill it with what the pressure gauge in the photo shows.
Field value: 2 psi
